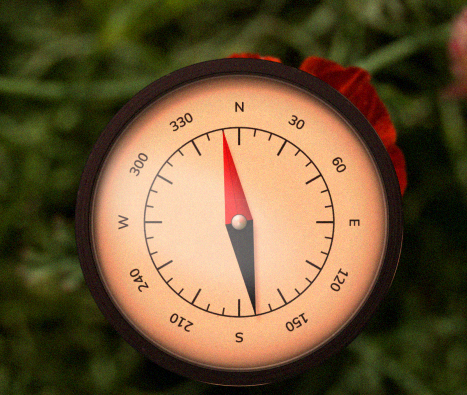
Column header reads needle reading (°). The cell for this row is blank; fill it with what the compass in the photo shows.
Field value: 350 °
